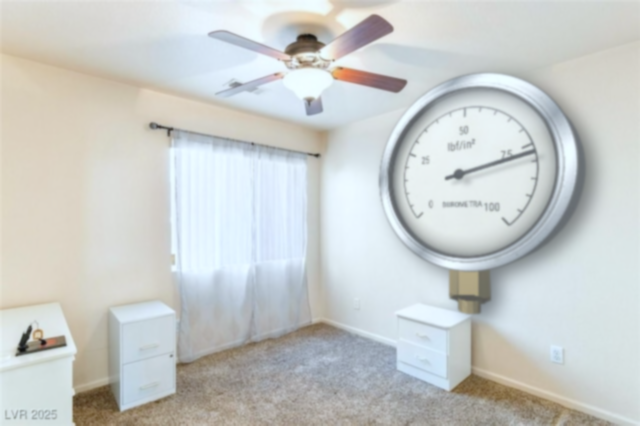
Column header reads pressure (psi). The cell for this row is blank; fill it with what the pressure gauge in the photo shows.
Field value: 77.5 psi
